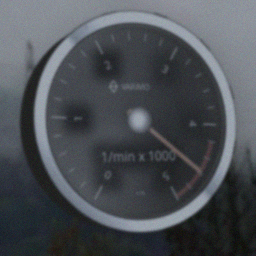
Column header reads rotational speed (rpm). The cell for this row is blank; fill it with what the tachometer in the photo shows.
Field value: 4600 rpm
